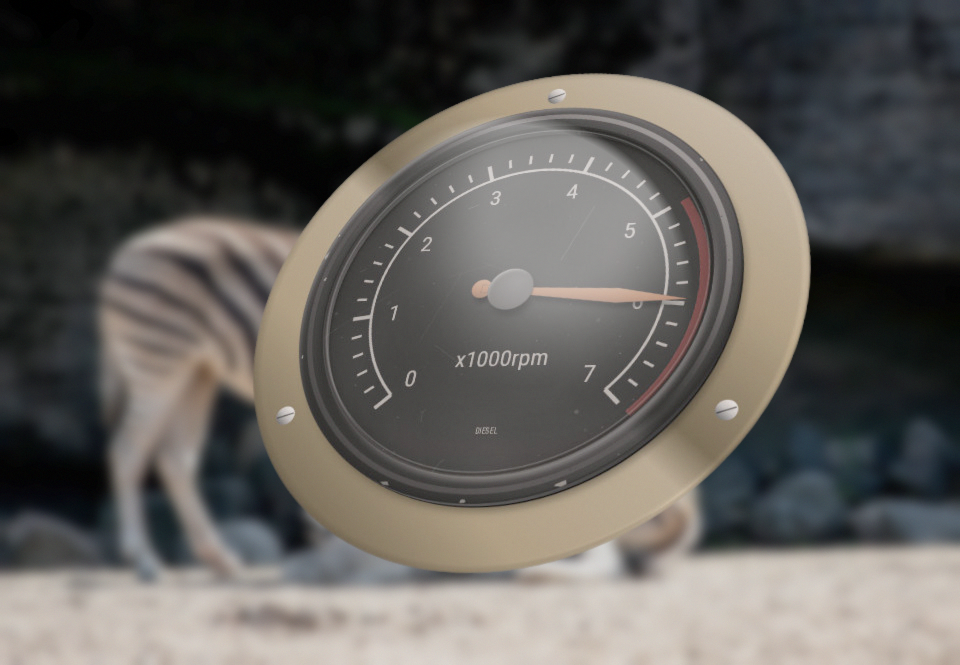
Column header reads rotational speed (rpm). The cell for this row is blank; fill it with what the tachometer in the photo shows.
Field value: 6000 rpm
